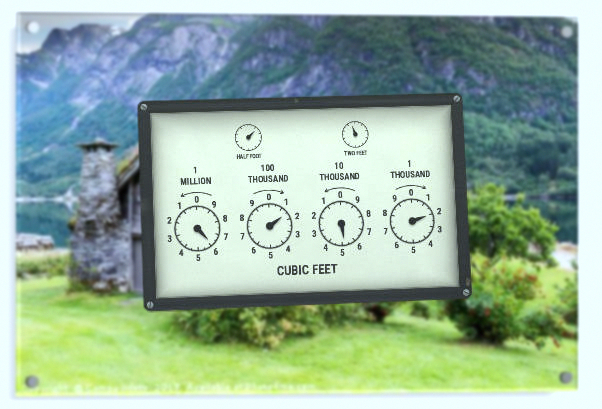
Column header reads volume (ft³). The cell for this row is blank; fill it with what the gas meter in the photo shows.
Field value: 615200 ft³
